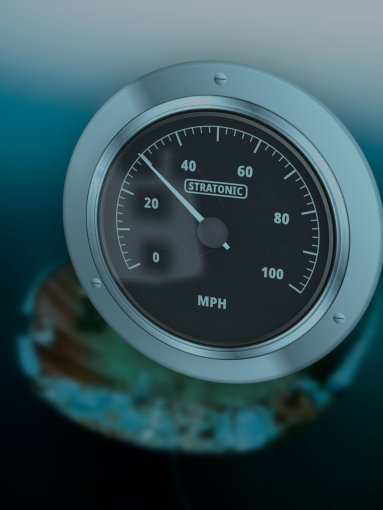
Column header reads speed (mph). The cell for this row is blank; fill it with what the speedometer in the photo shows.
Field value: 30 mph
